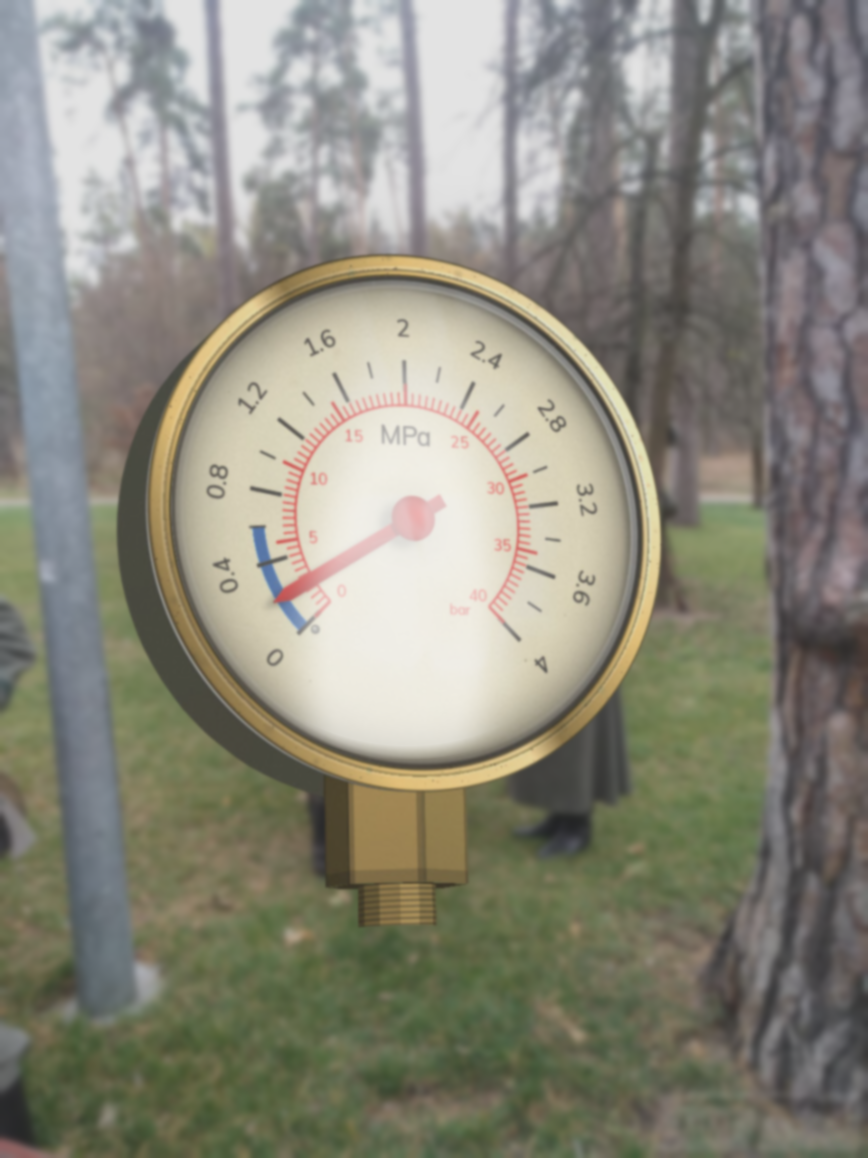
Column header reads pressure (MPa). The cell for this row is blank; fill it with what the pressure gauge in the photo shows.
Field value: 0.2 MPa
